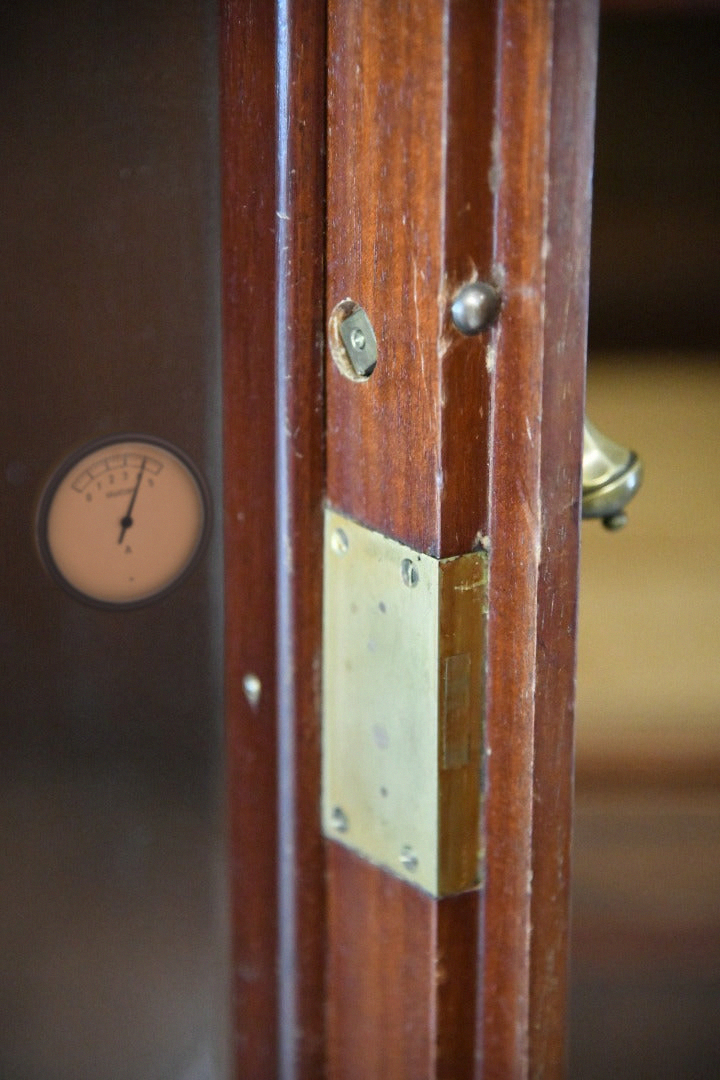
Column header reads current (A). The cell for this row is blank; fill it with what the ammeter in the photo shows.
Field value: 4 A
